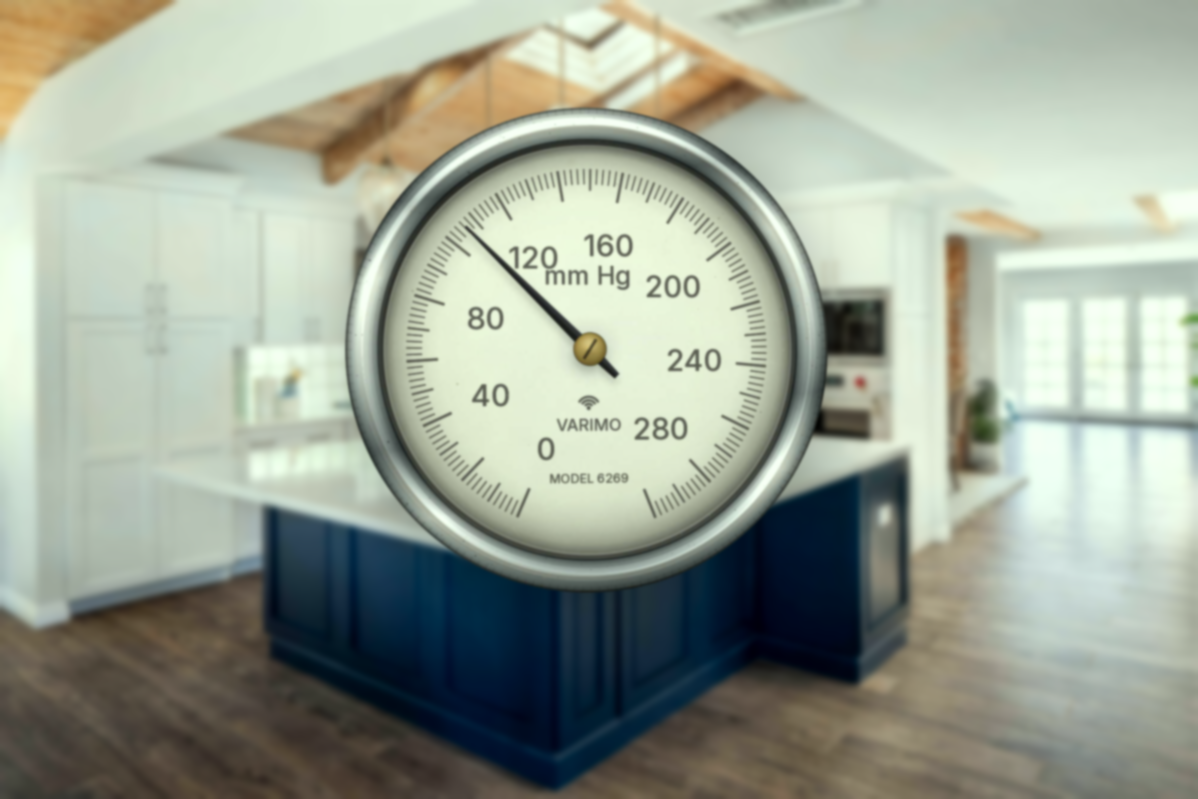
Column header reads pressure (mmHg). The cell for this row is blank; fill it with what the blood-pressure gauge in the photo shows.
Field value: 106 mmHg
